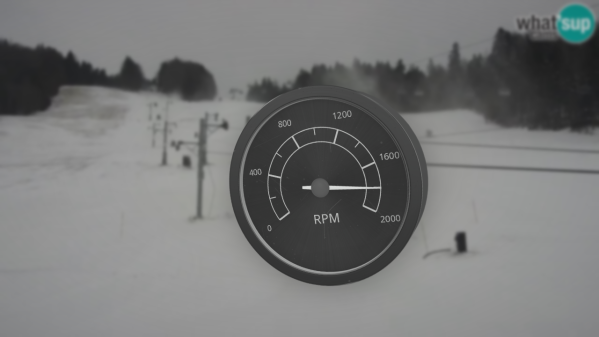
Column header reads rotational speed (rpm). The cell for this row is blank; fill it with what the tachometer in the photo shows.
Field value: 1800 rpm
